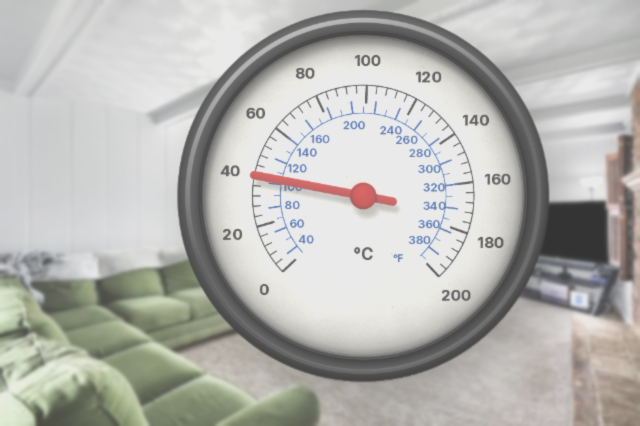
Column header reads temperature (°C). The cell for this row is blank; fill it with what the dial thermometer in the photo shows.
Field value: 40 °C
